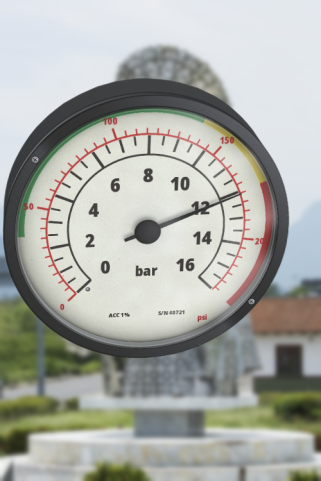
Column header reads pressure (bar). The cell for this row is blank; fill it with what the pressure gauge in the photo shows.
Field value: 12 bar
